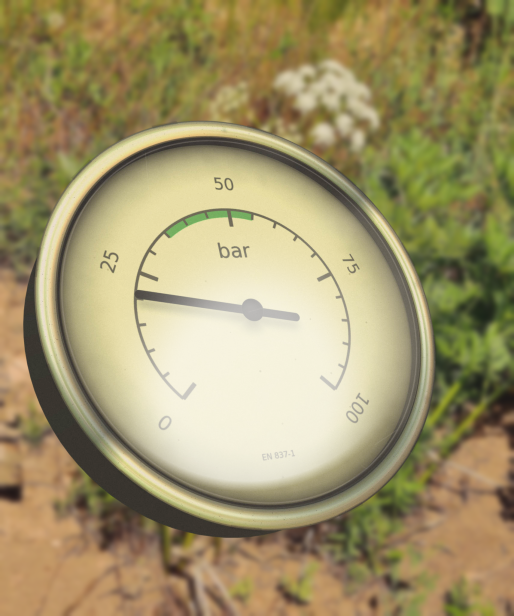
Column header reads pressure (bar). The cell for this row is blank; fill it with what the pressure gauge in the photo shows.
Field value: 20 bar
